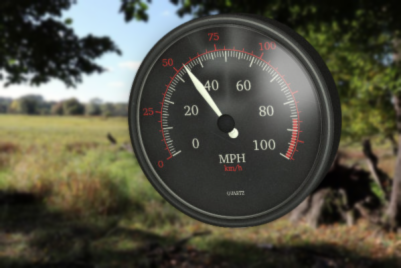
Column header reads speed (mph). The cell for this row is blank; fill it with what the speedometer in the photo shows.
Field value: 35 mph
